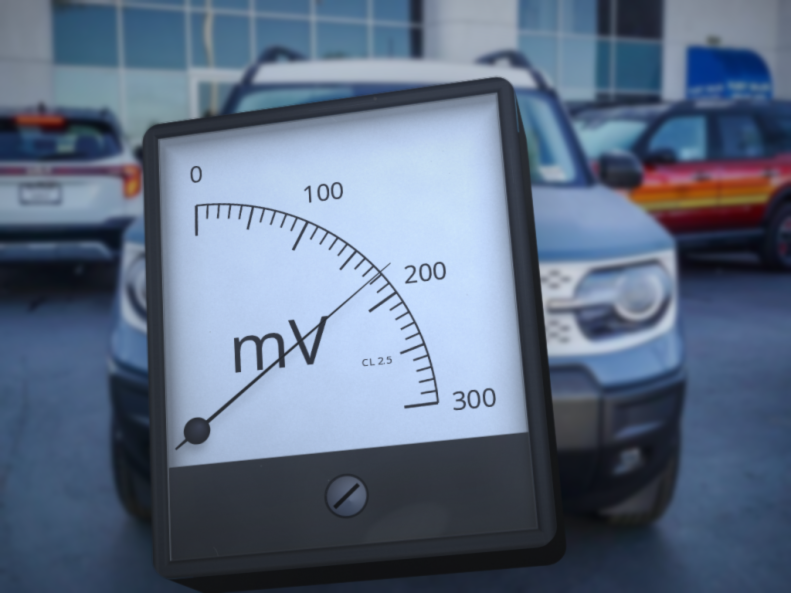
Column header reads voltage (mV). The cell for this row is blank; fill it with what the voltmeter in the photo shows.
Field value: 180 mV
